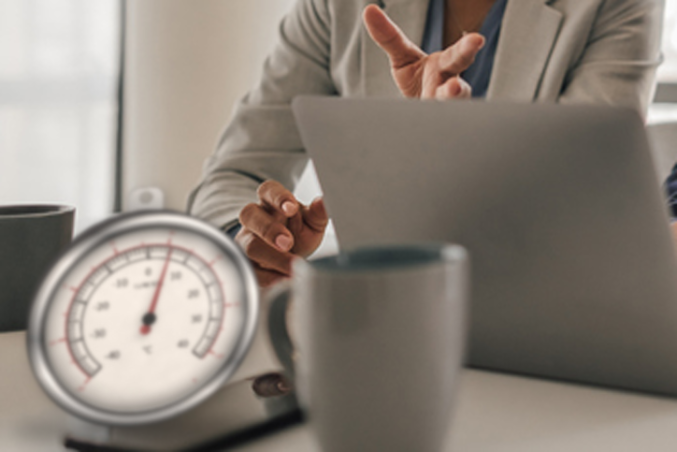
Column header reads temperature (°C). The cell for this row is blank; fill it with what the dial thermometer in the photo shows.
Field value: 5 °C
